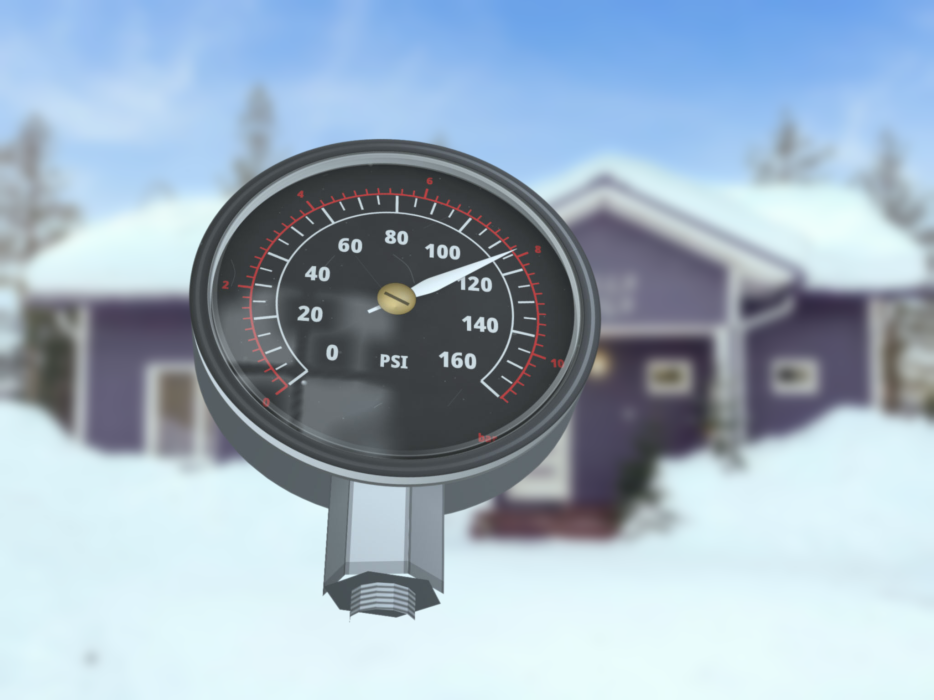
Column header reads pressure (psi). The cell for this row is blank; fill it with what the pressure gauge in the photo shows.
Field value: 115 psi
